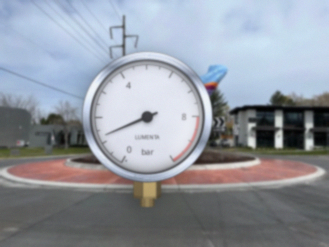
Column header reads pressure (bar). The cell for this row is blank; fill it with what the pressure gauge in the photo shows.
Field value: 1.25 bar
